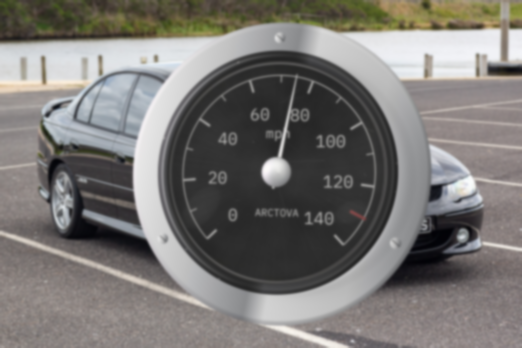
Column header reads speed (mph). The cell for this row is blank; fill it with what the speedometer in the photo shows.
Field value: 75 mph
